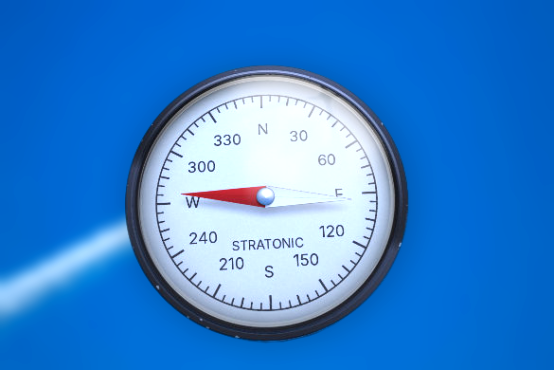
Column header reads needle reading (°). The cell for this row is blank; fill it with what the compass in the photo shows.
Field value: 275 °
